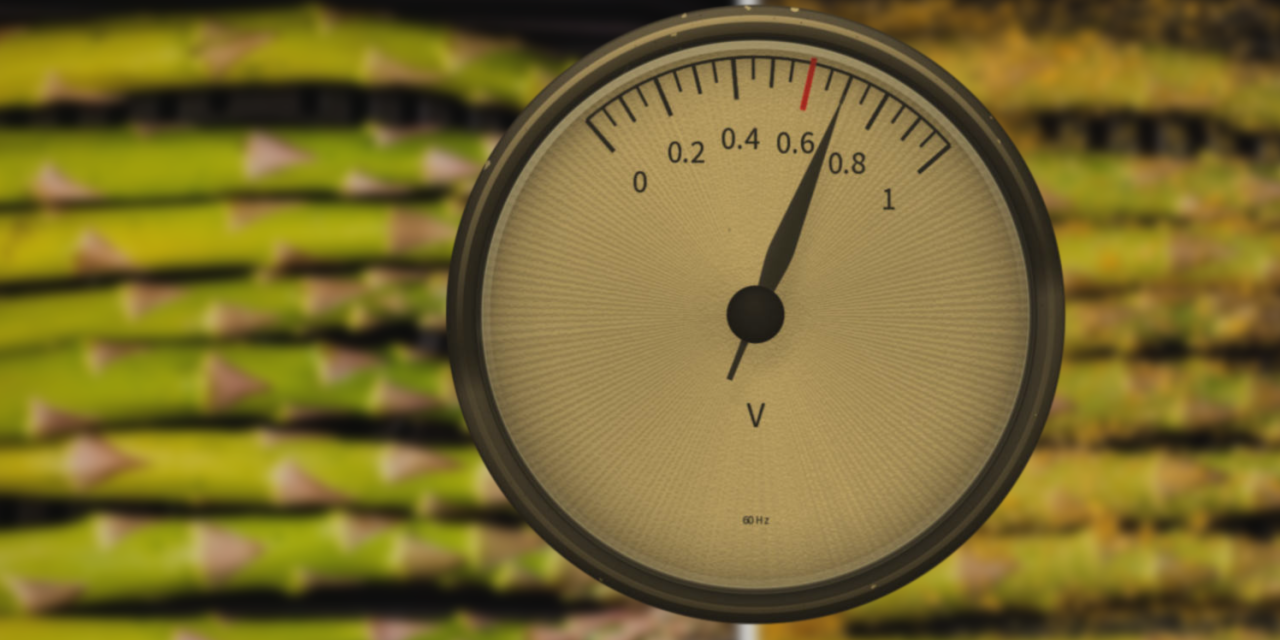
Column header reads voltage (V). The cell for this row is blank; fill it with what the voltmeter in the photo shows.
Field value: 0.7 V
